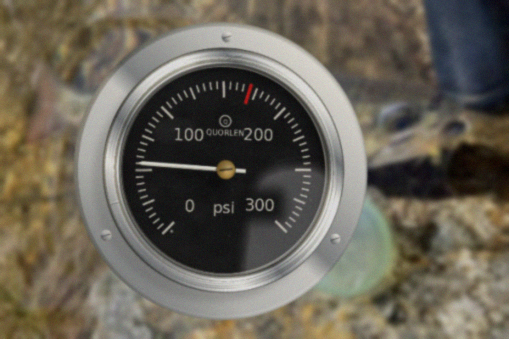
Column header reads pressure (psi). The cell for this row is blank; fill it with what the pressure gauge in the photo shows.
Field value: 55 psi
